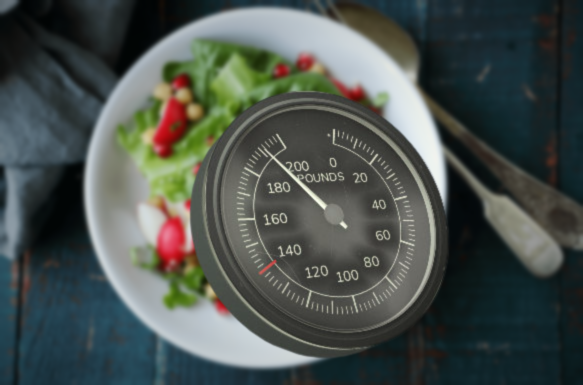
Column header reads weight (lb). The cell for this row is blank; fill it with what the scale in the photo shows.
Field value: 190 lb
